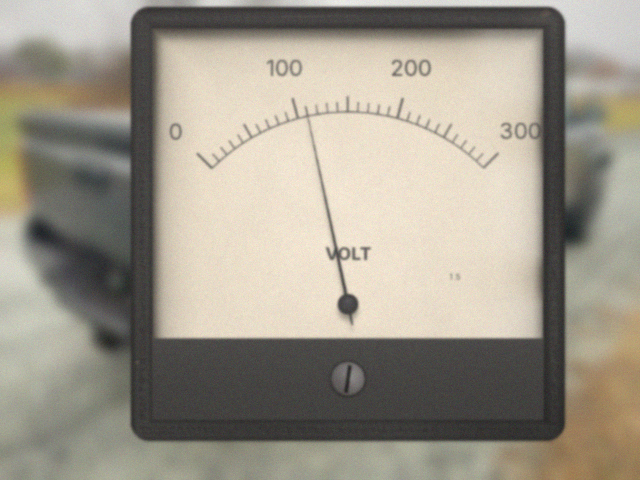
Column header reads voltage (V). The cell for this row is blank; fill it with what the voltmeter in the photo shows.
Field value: 110 V
